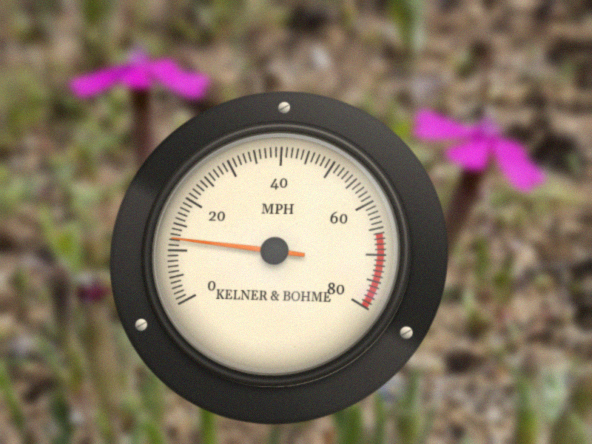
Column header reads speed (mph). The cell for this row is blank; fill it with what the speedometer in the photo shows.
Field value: 12 mph
